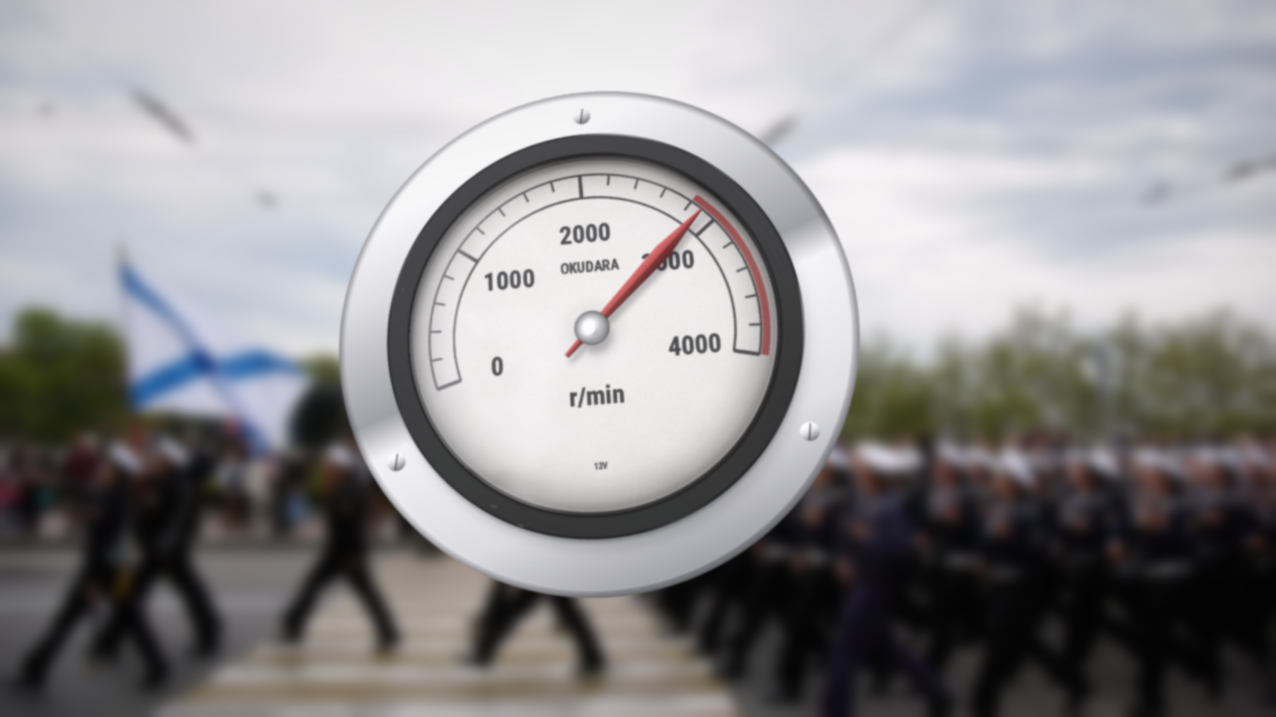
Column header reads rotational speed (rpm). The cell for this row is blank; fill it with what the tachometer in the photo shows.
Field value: 2900 rpm
